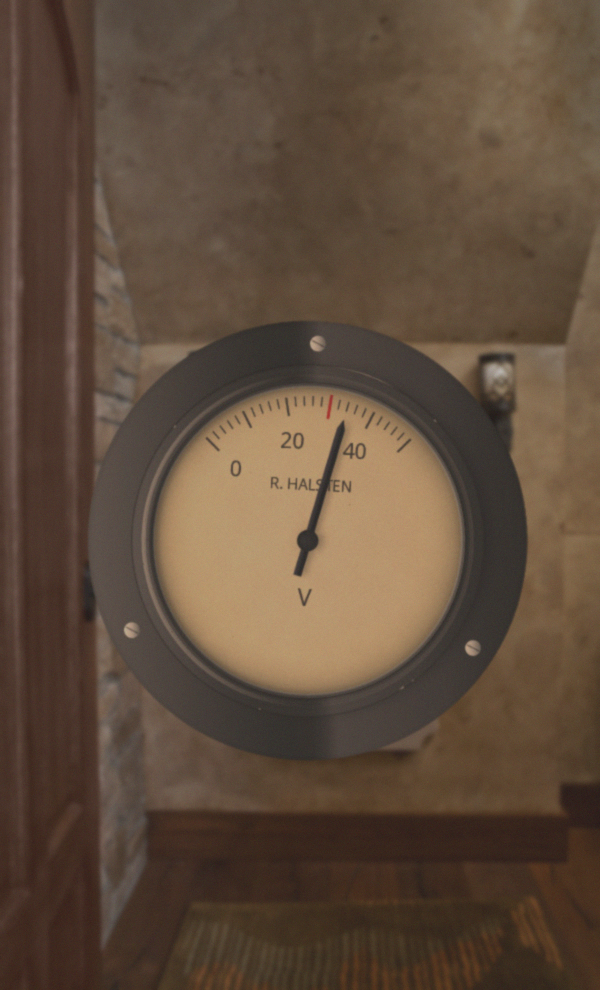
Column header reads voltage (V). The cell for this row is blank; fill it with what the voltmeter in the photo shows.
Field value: 34 V
